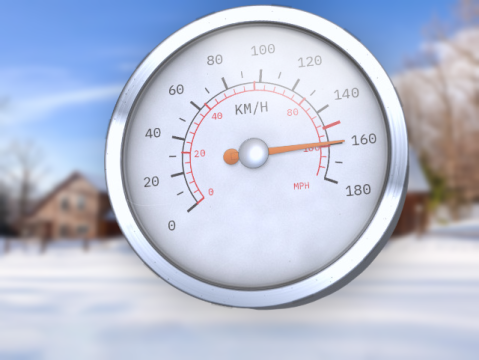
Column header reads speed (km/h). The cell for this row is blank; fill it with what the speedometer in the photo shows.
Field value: 160 km/h
